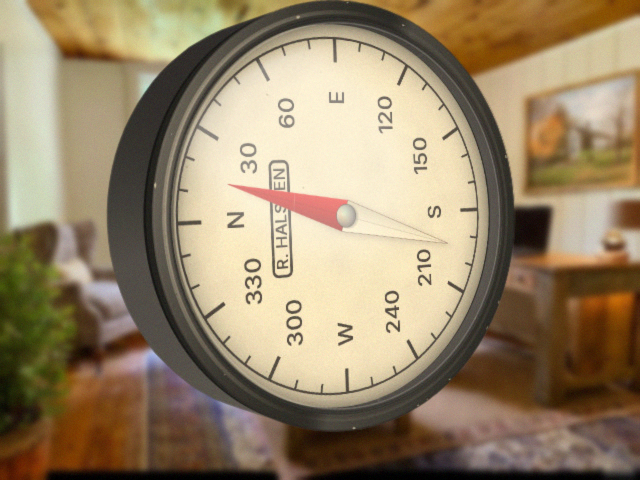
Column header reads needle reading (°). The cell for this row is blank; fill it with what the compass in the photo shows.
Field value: 15 °
